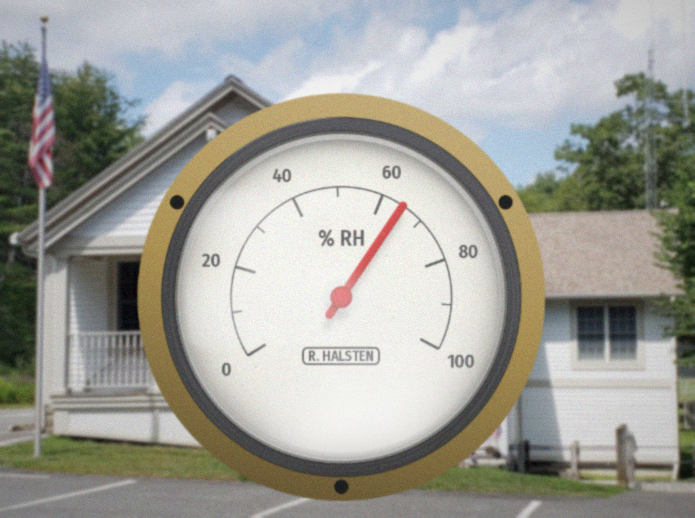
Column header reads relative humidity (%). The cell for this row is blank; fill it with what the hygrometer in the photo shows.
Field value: 65 %
